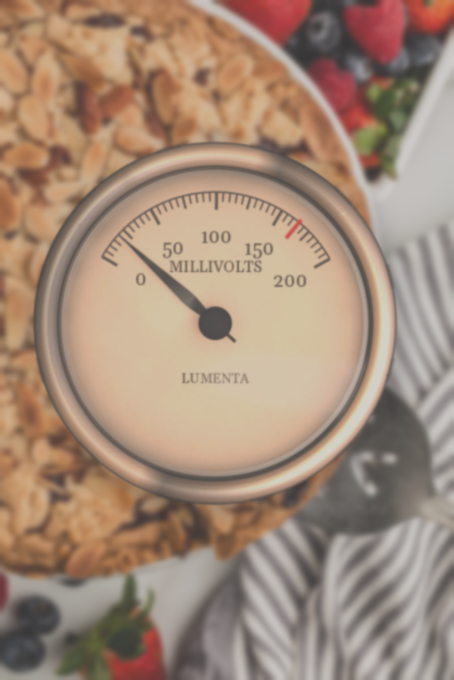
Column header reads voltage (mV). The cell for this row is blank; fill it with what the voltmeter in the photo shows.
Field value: 20 mV
